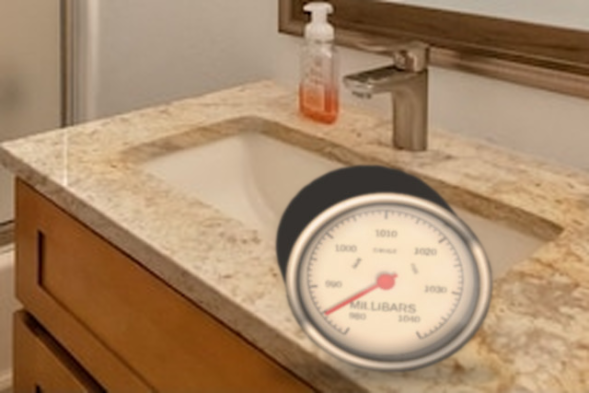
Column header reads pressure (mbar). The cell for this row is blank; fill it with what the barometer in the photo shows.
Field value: 985 mbar
